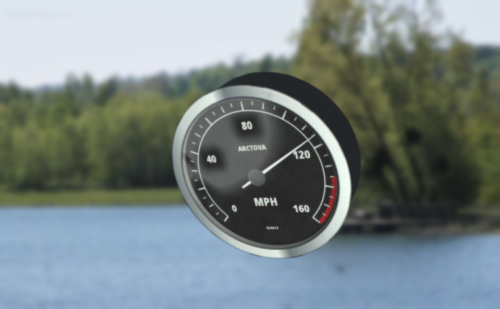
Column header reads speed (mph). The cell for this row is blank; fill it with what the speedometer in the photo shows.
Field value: 115 mph
